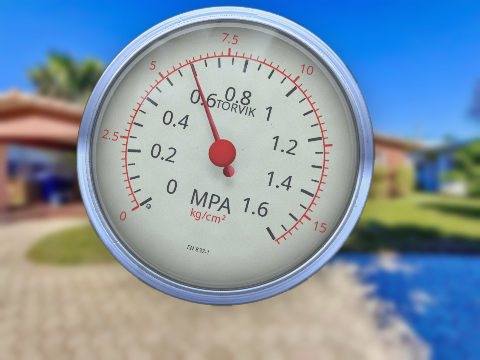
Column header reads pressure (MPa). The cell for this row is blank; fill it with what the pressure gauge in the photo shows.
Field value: 0.6 MPa
